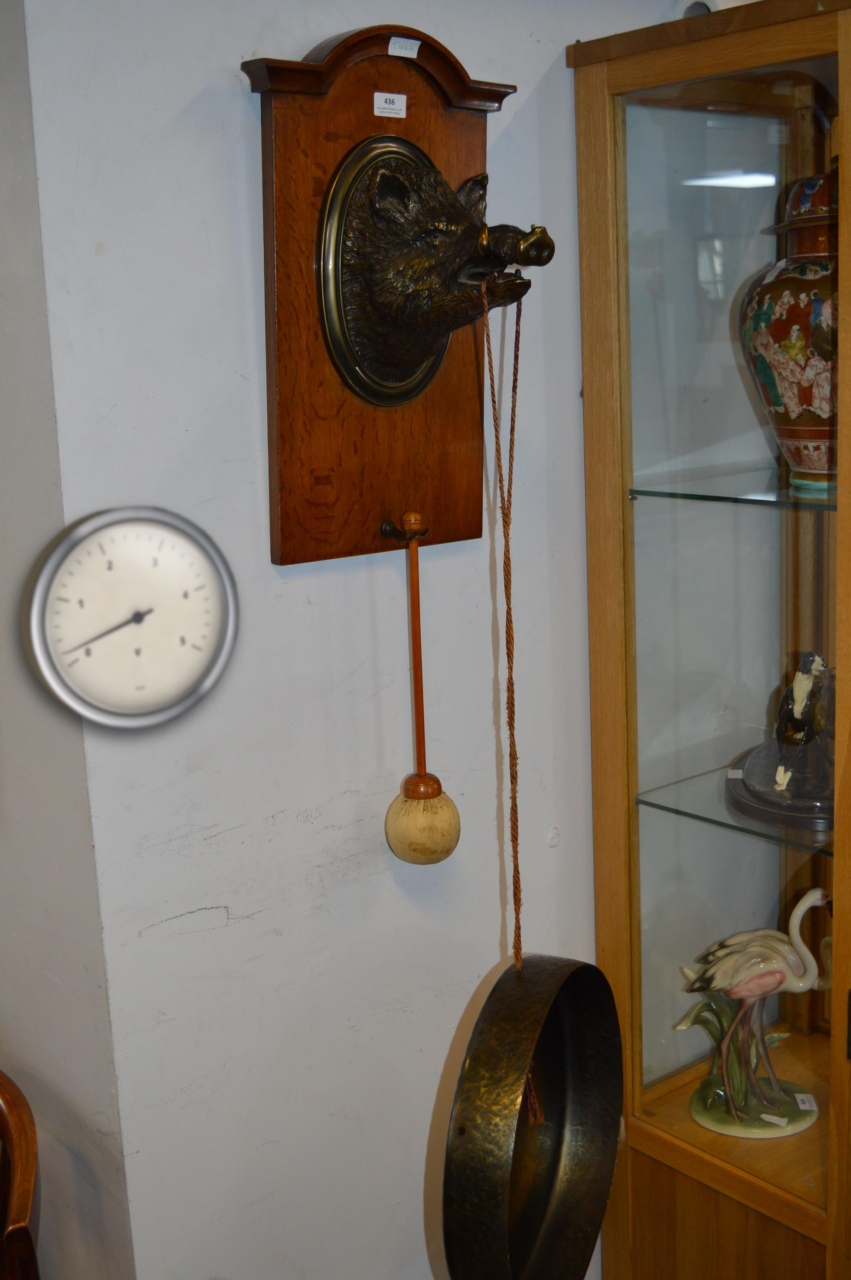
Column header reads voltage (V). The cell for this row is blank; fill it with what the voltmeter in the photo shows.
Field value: 0.2 V
